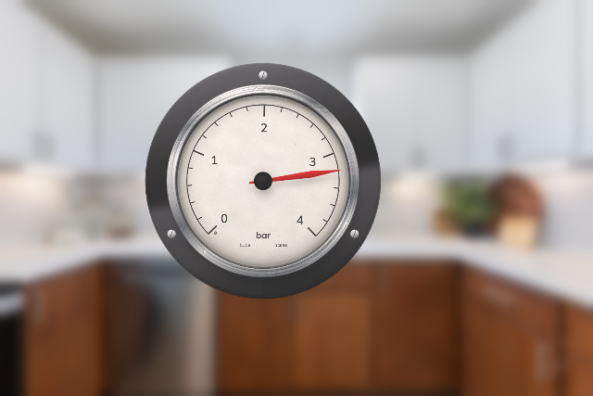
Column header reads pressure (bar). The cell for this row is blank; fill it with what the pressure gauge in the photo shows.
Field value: 3.2 bar
